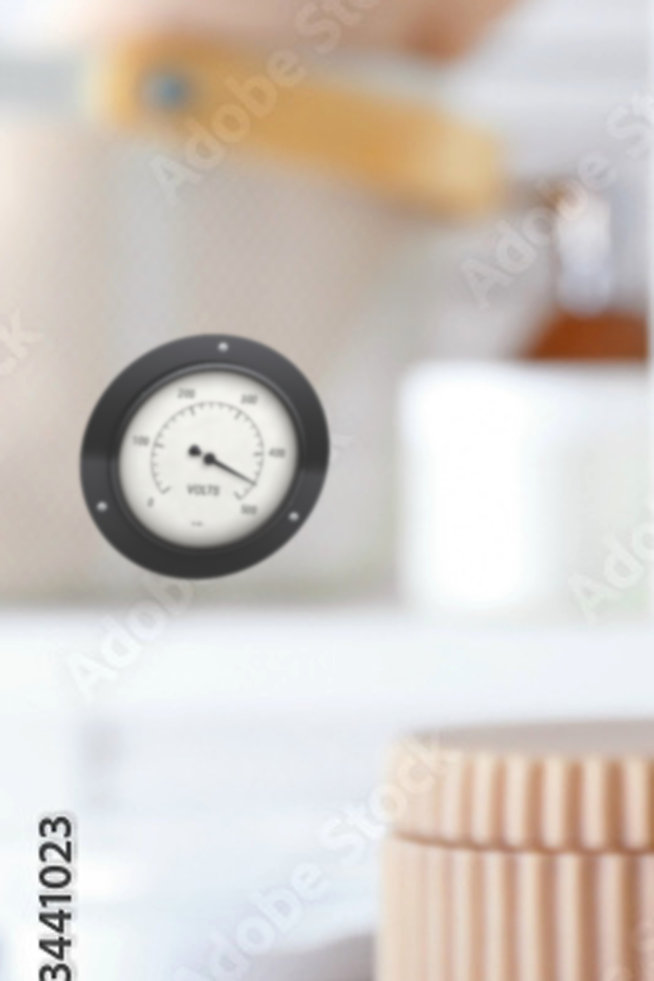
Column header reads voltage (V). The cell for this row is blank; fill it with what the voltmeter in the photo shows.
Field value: 460 V
